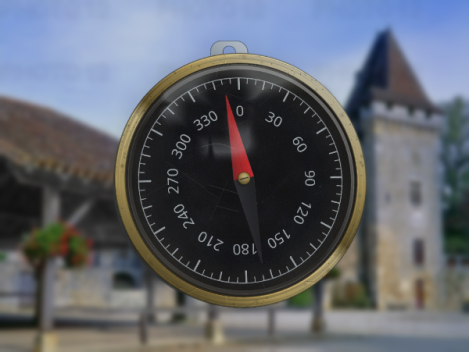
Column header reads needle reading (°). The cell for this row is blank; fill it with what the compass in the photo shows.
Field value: 350 °
